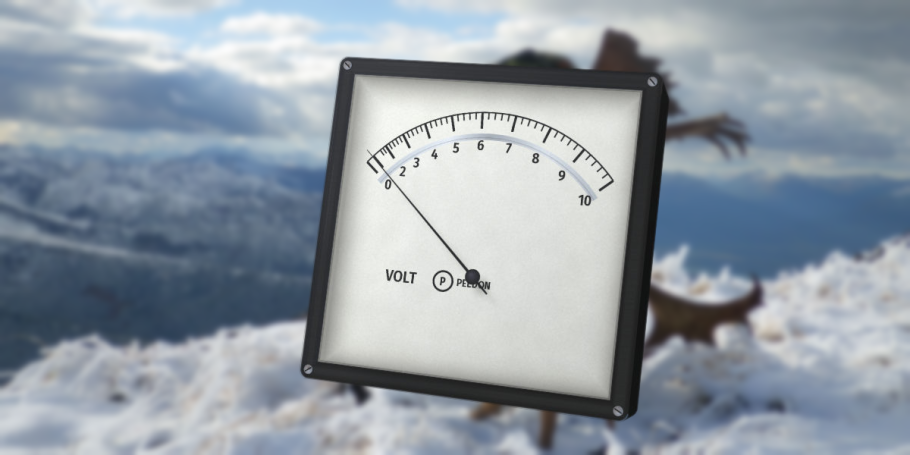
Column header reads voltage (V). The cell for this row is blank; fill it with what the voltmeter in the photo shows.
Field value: 1 V
